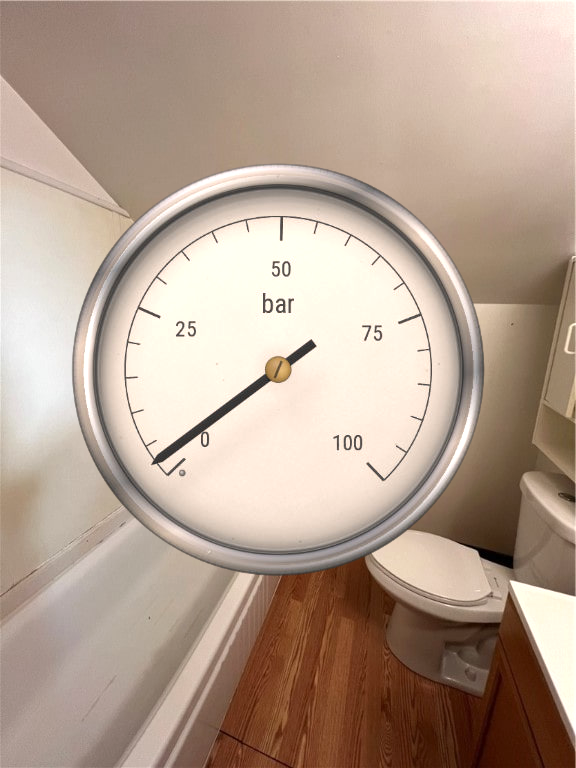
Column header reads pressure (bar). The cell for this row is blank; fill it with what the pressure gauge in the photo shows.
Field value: 2.5 bar
